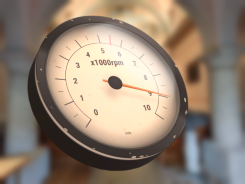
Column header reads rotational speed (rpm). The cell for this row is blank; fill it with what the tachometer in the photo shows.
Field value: 9000 rpm
